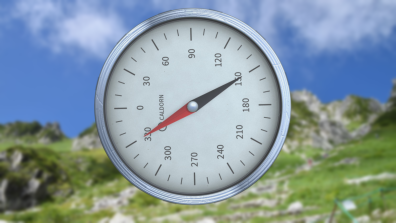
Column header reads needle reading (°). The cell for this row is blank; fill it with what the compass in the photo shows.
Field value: 330 °
